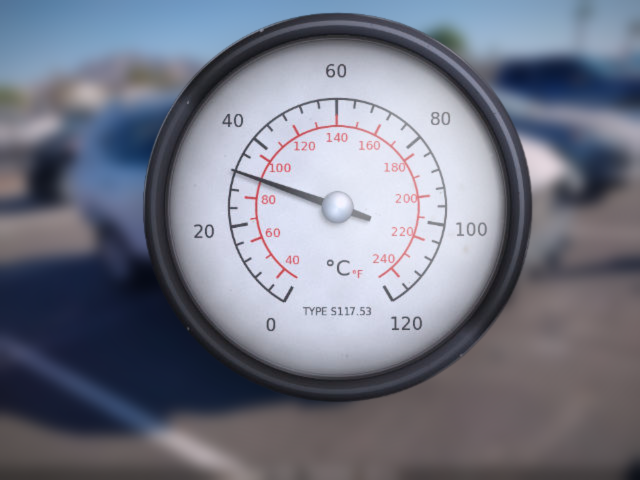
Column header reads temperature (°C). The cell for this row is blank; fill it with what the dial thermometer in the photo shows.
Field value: 32 °C
